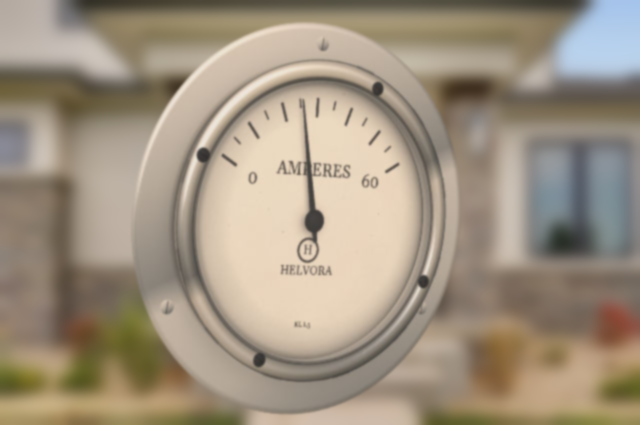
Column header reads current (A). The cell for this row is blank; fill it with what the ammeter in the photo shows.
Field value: 25 A
